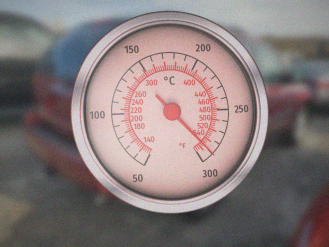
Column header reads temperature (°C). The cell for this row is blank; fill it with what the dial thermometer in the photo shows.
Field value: 290 °C
